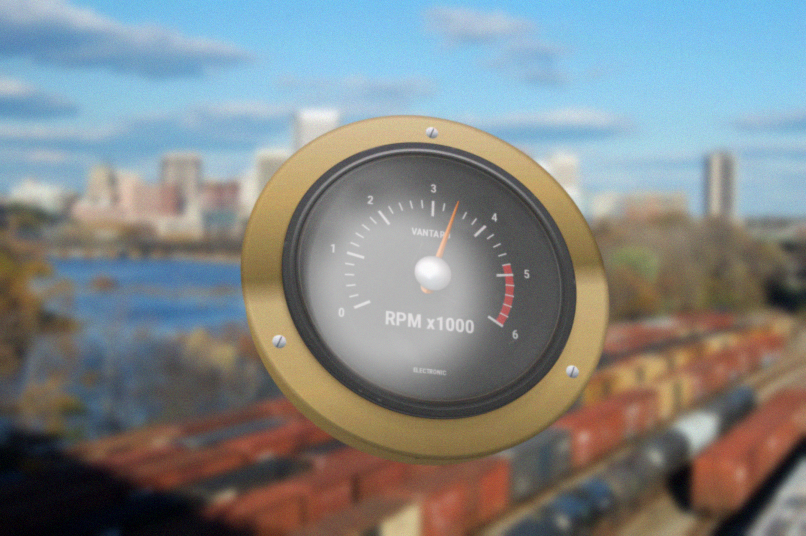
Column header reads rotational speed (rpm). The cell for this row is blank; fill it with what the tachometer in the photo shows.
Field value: 3400 rpm
